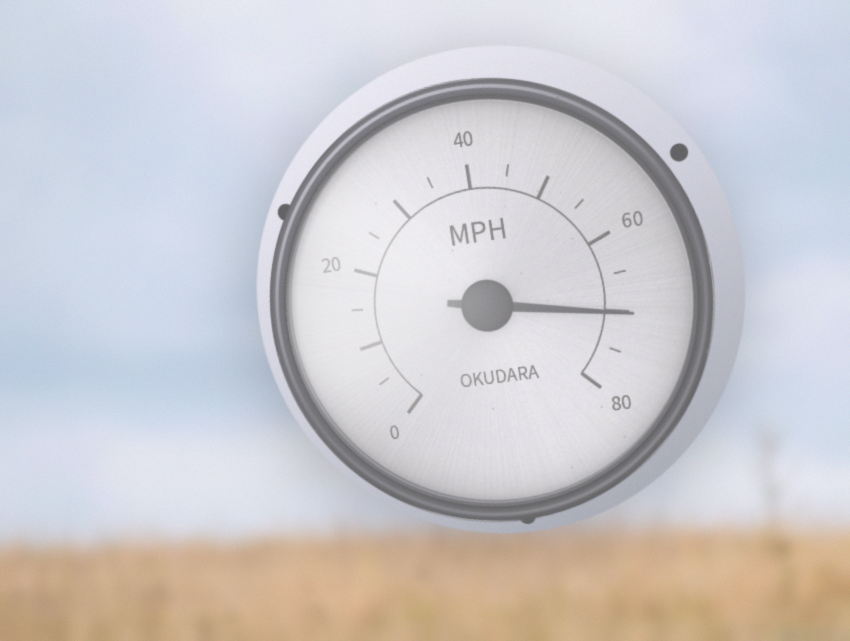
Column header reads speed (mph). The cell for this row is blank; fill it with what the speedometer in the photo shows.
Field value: 70 mph
